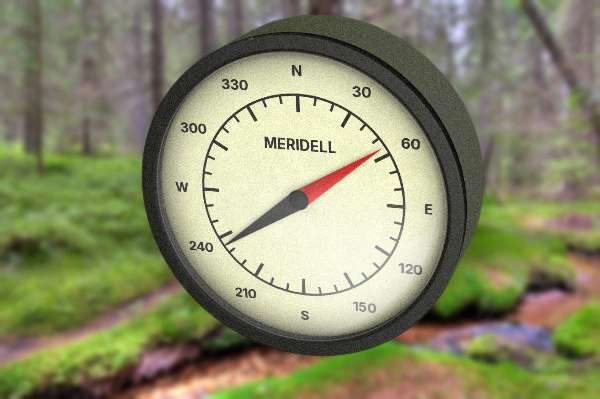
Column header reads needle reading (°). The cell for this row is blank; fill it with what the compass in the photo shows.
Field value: 55 °
